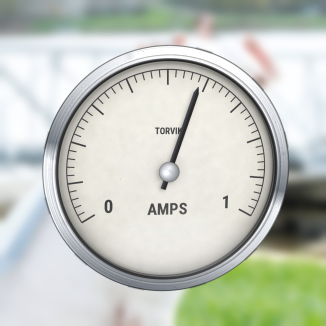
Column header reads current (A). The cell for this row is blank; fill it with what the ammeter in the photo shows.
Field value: 0.58 A
